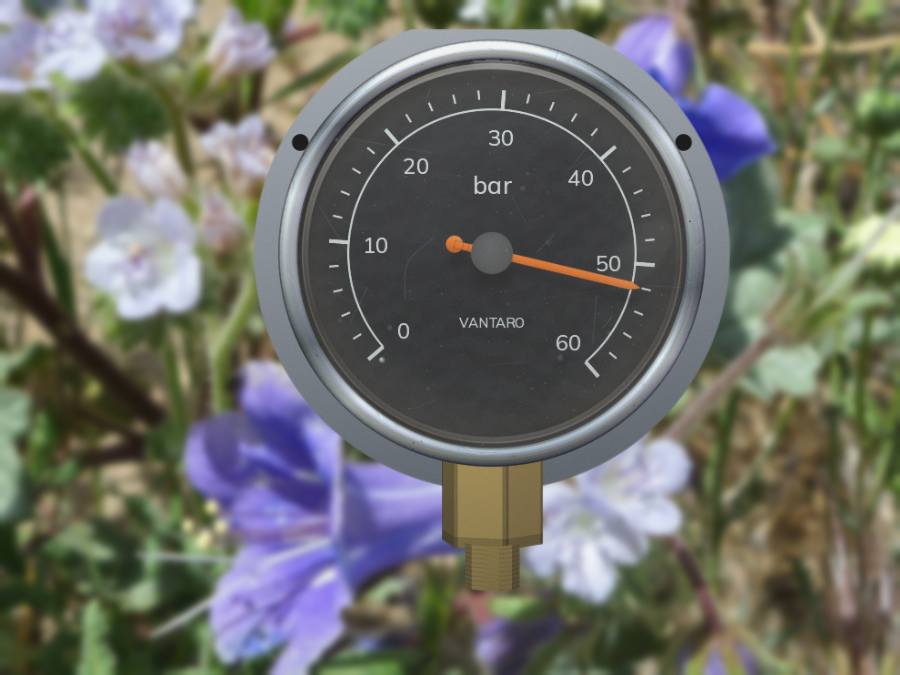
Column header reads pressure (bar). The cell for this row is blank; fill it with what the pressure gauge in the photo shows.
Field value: 52 bar
